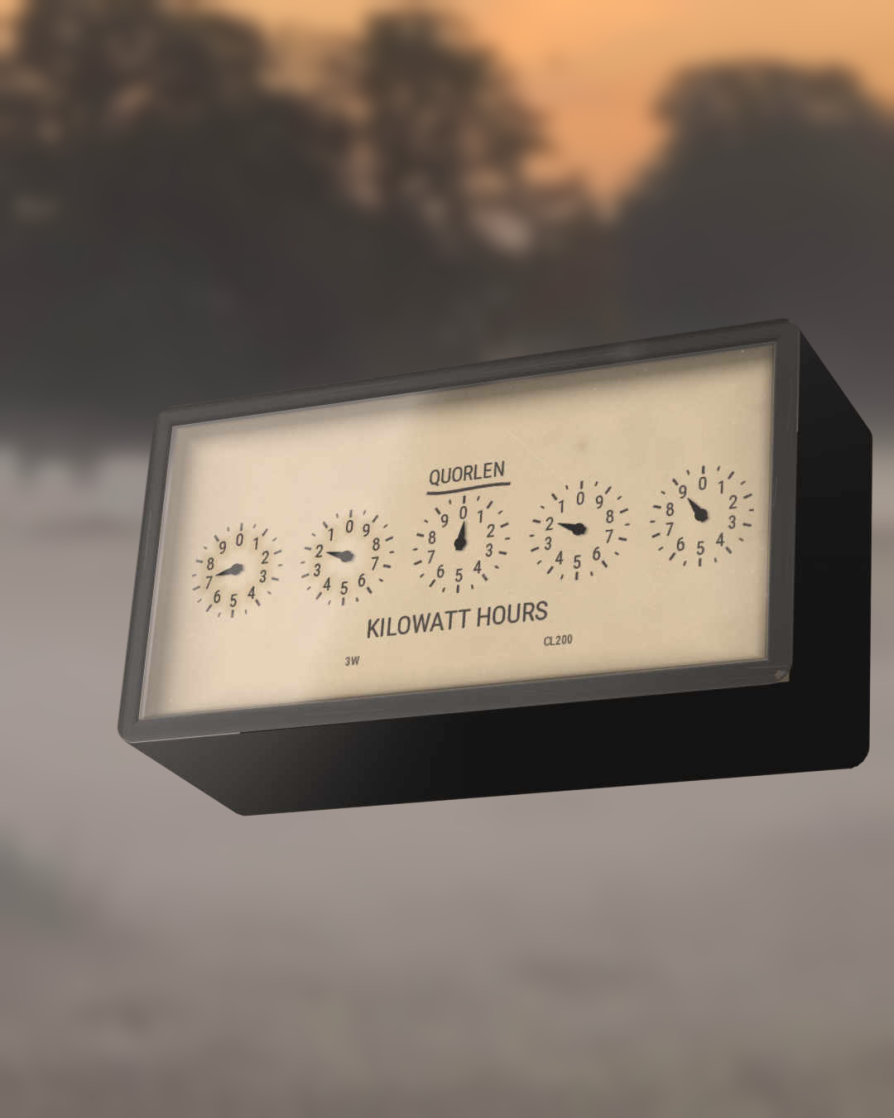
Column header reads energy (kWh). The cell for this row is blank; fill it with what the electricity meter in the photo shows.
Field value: 72019 kWh
